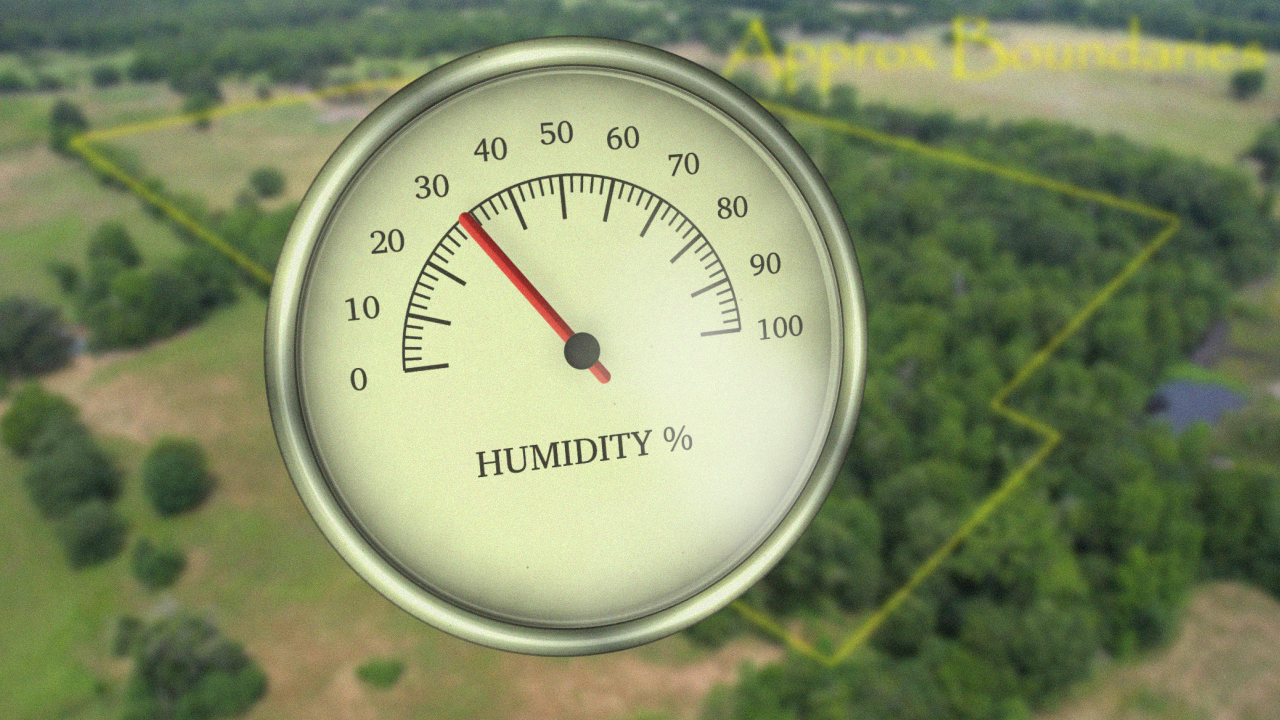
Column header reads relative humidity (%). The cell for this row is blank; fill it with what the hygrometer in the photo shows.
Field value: 30 %
